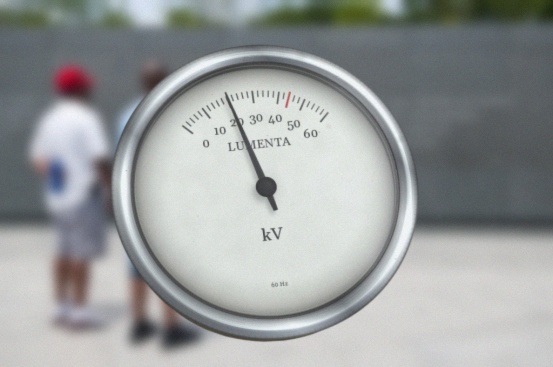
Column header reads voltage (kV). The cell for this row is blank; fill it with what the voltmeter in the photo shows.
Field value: 20 kV
